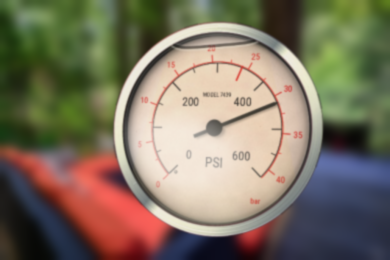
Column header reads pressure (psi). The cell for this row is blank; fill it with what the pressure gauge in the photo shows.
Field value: 450 psi
